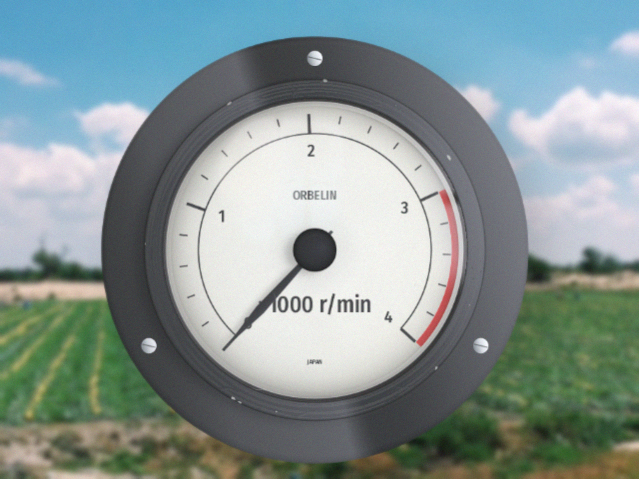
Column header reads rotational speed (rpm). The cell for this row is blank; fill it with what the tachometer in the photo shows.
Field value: 0 rpm
